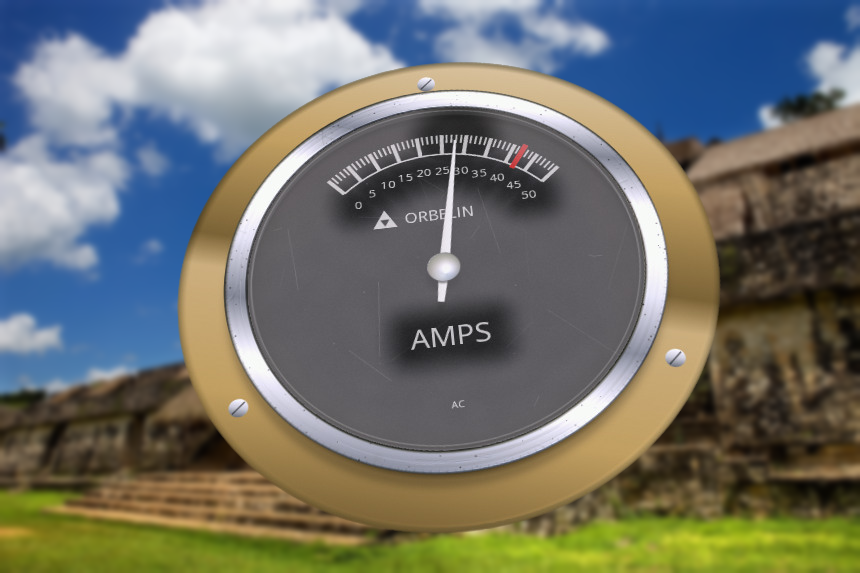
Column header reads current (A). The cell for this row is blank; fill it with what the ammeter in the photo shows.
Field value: 28 A
